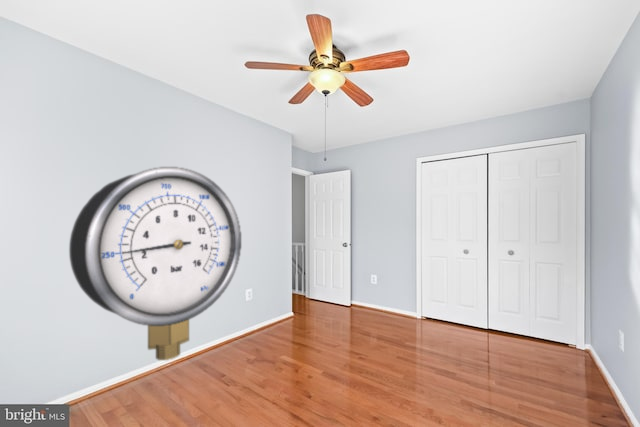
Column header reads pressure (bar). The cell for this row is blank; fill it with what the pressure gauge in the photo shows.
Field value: 2.5 bar
